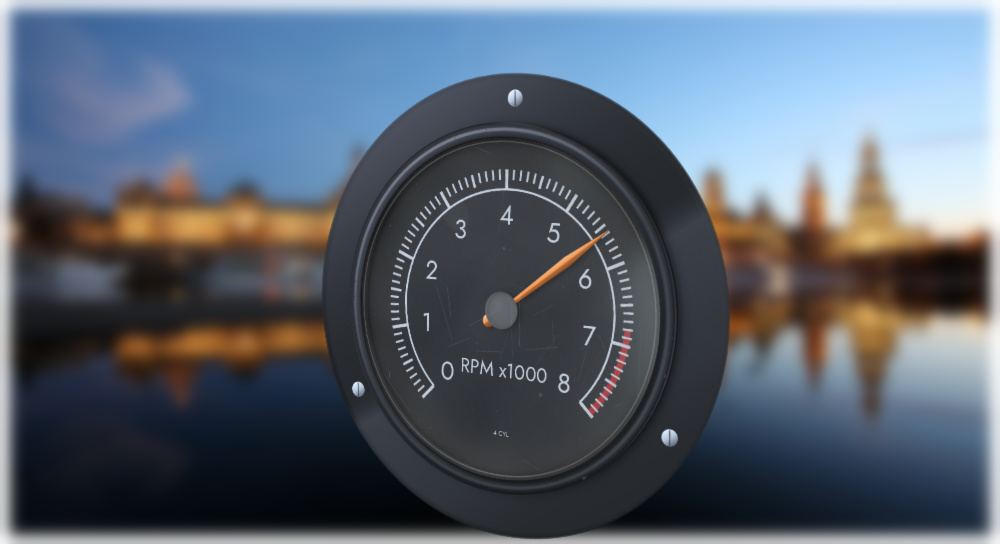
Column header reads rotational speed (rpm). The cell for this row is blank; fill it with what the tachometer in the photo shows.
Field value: 5600 rpm
